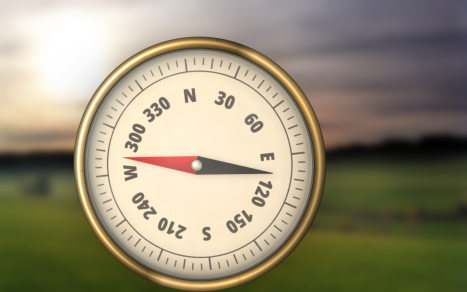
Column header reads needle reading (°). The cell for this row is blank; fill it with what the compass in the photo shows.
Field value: 282.5 °
